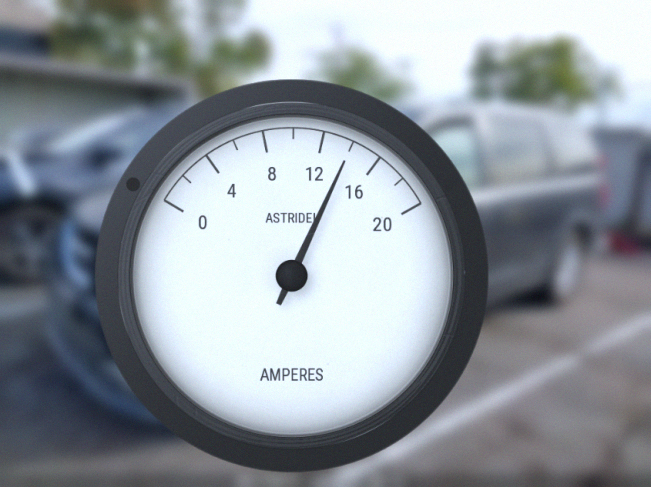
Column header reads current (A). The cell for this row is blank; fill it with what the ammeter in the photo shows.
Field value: 14 A
